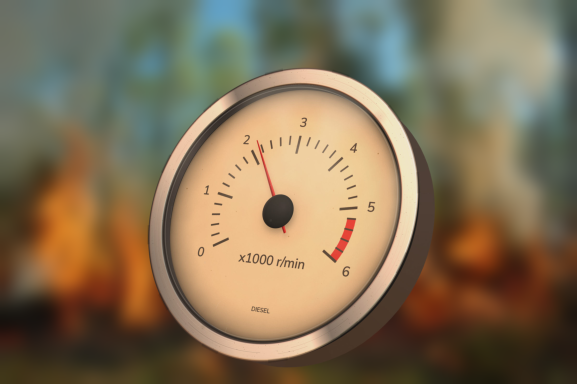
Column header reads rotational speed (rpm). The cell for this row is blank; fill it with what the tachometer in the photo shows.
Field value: 2200 rpm
